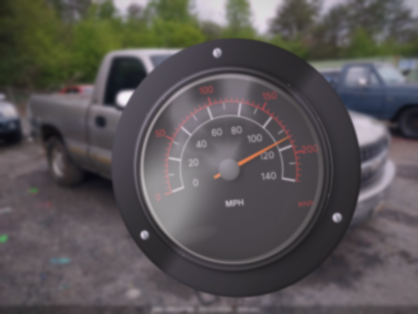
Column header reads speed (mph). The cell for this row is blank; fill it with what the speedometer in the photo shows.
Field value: 115 mph
